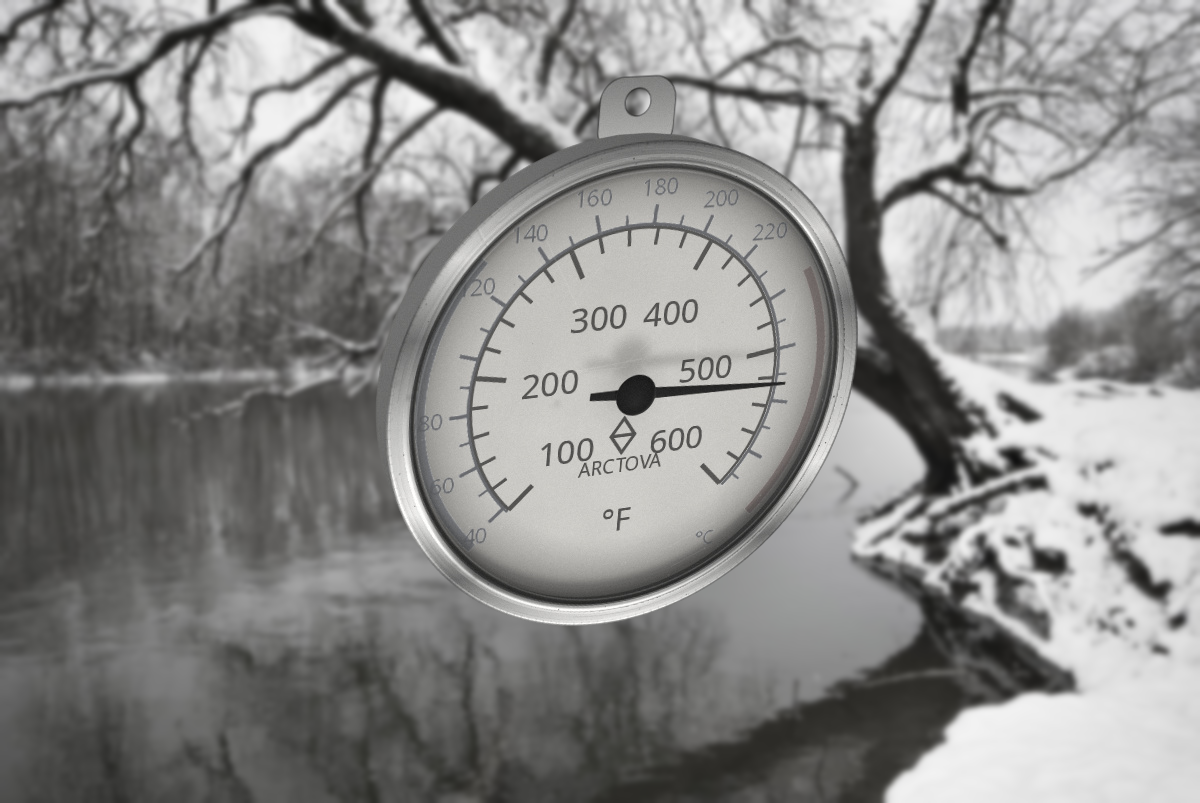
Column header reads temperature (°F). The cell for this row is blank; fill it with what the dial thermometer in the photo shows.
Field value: 520 °F
